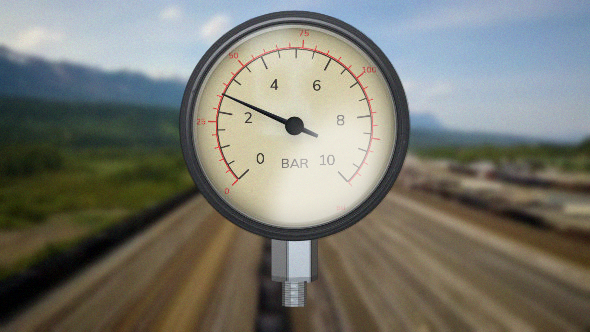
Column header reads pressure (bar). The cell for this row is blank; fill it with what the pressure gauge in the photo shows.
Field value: 2.5 bar
